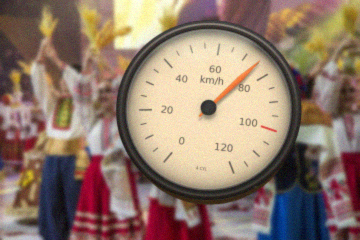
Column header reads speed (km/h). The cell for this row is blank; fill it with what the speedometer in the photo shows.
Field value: 75 km/h
